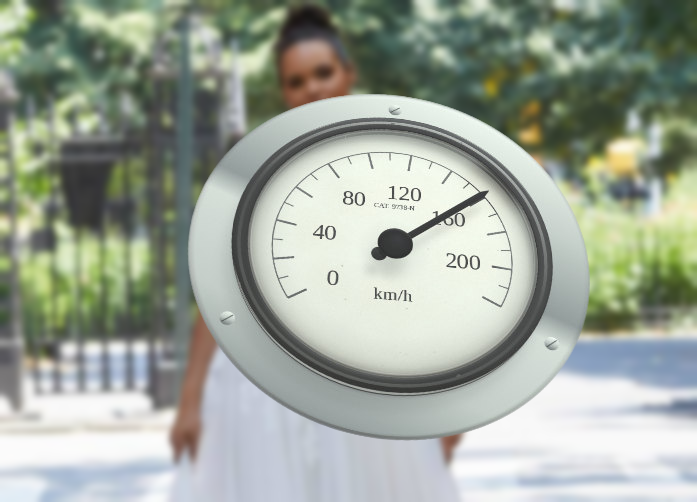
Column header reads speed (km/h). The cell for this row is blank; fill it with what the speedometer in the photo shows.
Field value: 160 km/h
